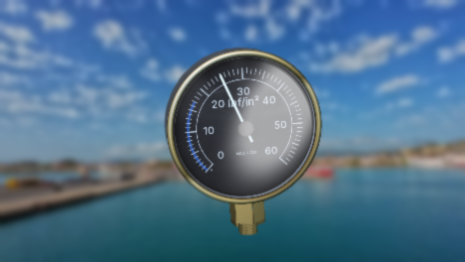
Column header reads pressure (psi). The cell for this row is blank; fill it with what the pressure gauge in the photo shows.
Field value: 25 psi
